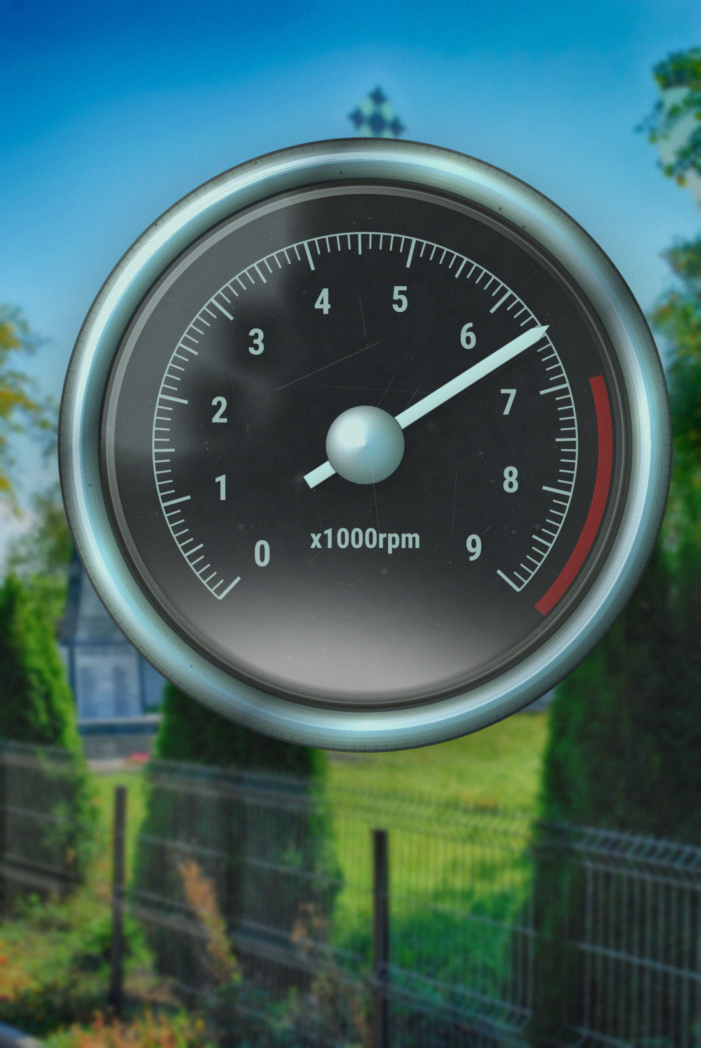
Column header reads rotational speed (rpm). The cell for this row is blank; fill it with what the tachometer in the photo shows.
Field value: 6450 rpm
